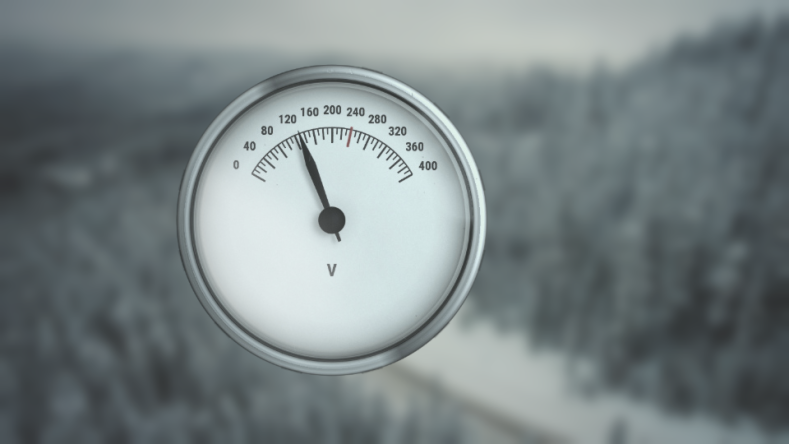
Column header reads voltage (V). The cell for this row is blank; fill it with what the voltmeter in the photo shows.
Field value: 130 V
